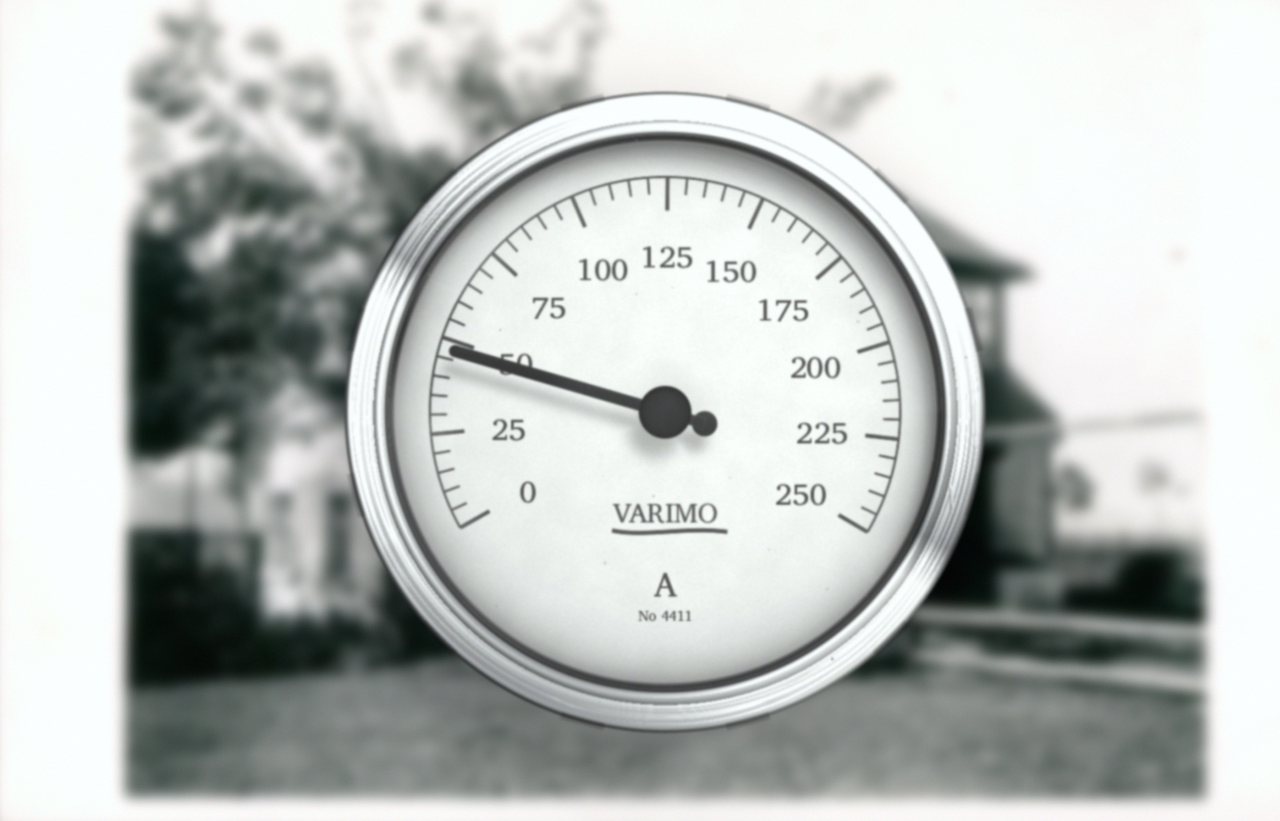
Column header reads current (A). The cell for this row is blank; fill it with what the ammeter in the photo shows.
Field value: 47.5 A
